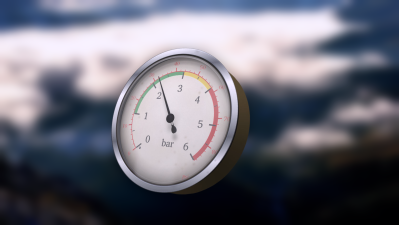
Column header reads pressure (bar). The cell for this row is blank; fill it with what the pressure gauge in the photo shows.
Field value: 2.25 bar
